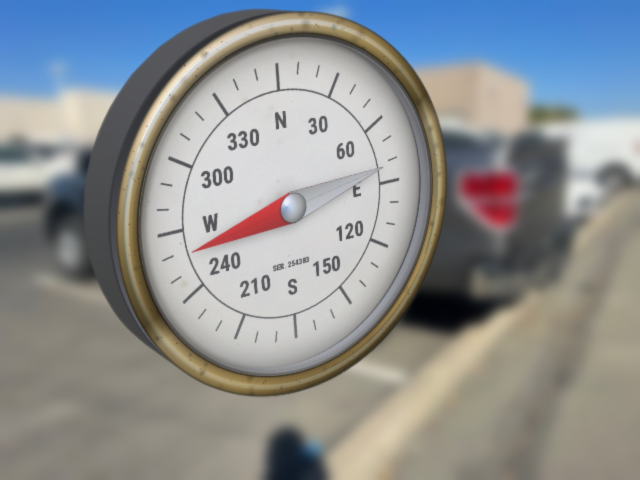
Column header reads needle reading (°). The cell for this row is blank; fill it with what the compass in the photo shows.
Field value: 260 °
